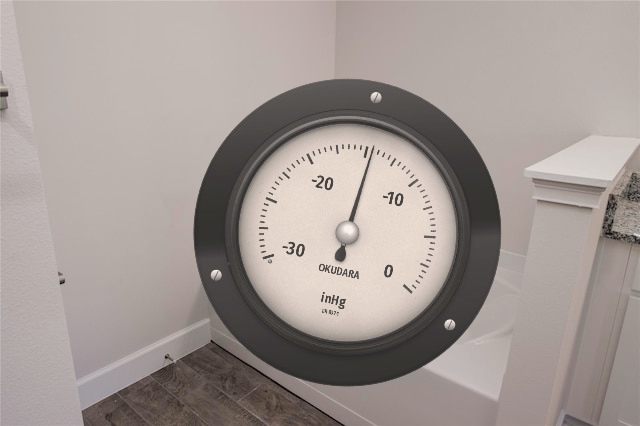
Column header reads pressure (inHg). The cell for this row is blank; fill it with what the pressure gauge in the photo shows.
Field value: -14.5 inHg
